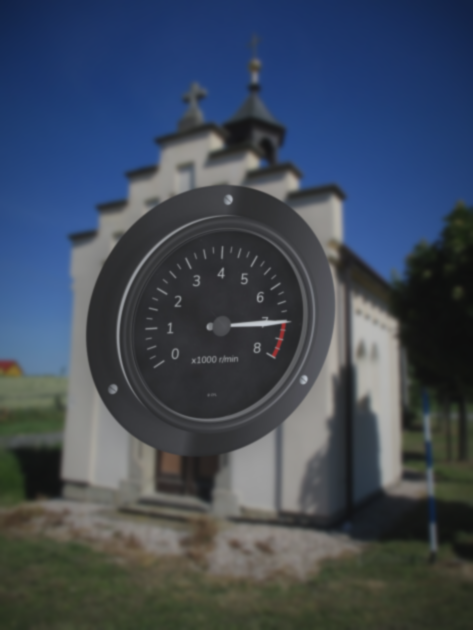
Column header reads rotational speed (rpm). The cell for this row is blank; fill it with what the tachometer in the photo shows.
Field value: 7000 rpm
